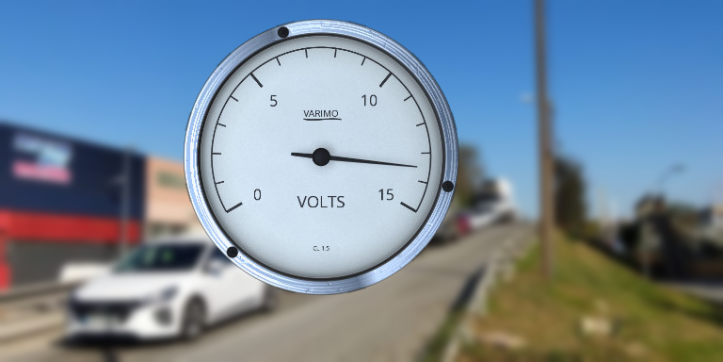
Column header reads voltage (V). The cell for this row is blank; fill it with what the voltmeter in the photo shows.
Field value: 13.5 V
